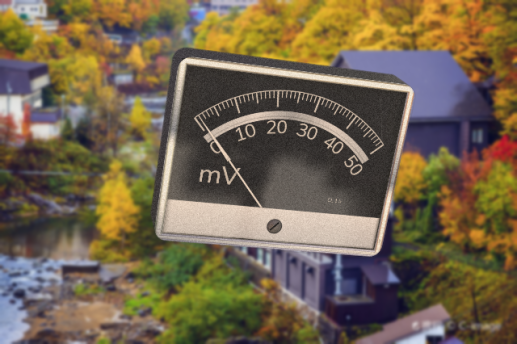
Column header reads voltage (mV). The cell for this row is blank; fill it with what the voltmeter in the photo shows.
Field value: 1 mV
